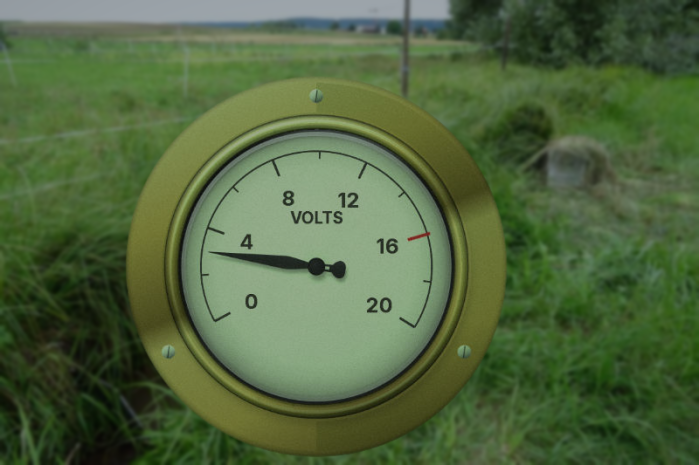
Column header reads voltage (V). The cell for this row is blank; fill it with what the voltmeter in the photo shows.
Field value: 3 V
